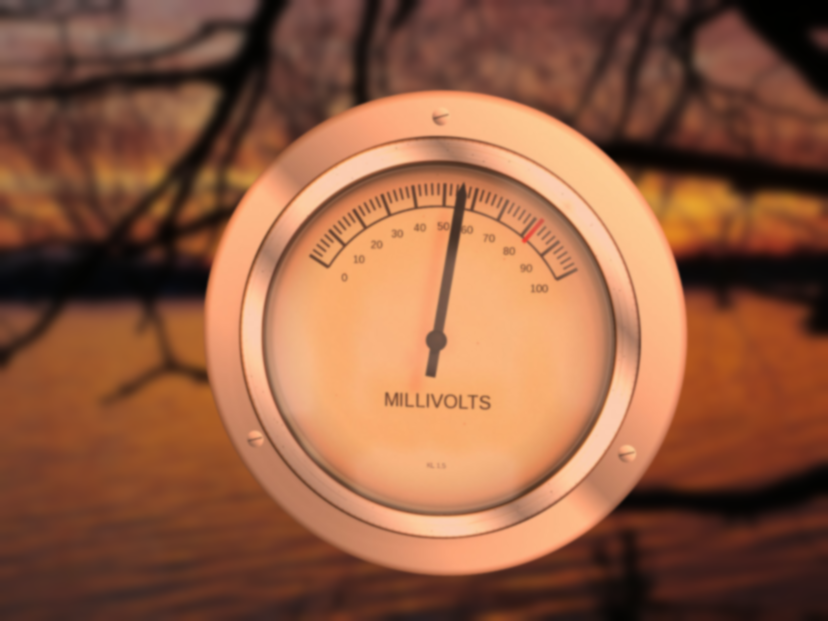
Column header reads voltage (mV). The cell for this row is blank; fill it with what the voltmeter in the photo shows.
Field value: 56 mV
